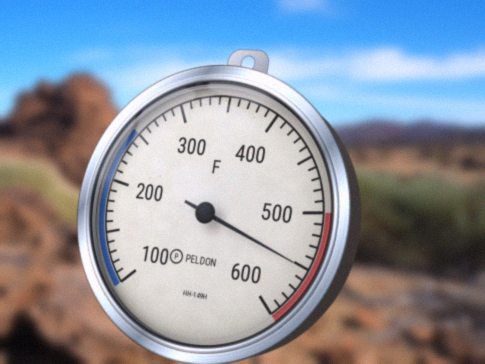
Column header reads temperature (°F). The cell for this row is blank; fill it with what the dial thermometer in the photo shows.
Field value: 550 °F
